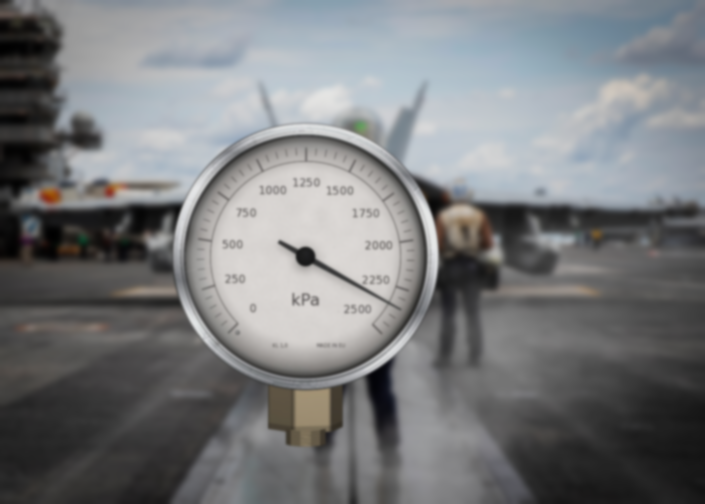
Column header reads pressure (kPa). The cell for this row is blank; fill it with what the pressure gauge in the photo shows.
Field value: 2350 kPa
